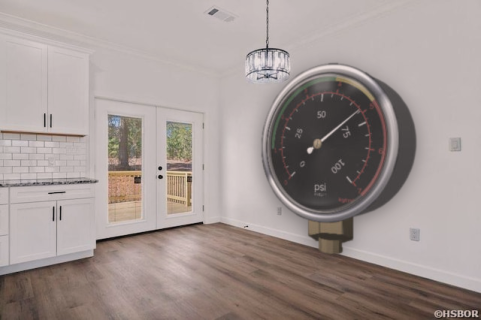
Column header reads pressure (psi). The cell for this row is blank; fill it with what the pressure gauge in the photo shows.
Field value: 70 psi
